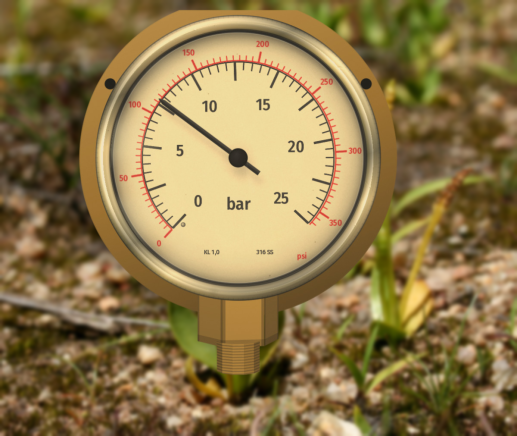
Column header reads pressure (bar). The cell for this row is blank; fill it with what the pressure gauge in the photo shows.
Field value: 7.75 bar
